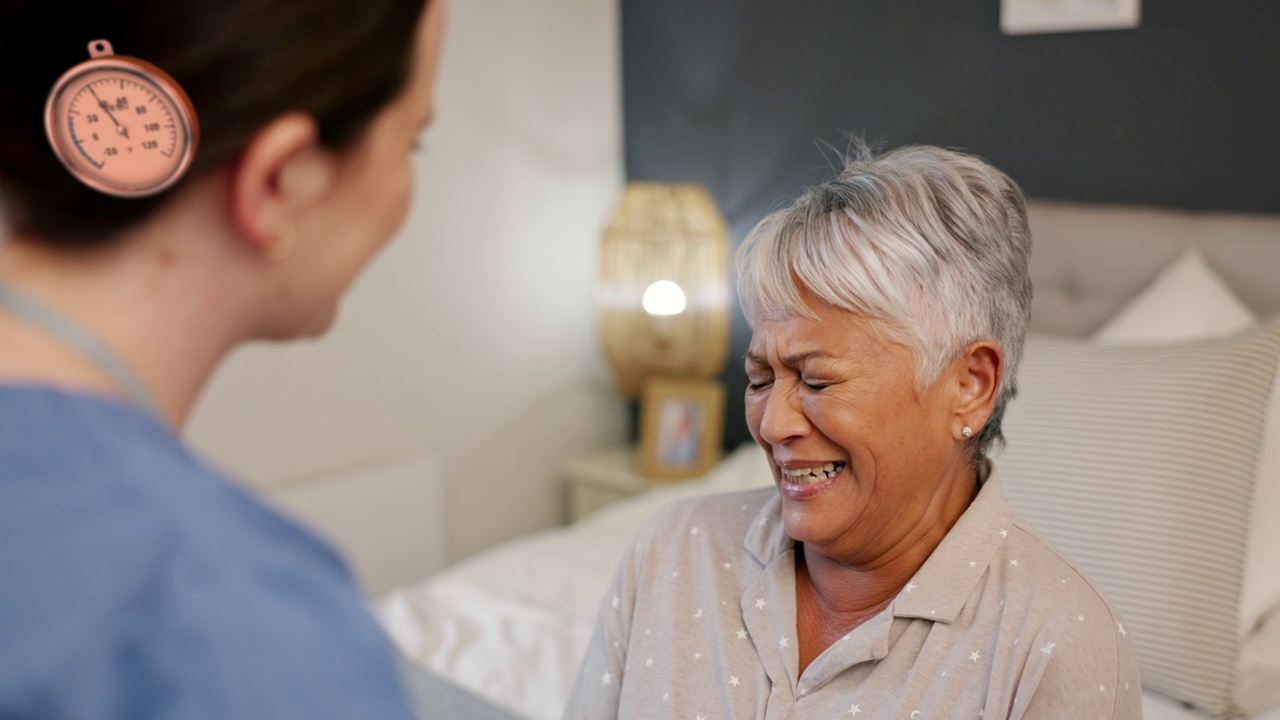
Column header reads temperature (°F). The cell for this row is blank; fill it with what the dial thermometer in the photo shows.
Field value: 40 °F
